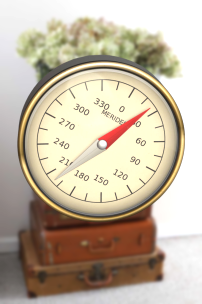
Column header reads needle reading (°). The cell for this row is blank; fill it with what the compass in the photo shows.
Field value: 22.5 °
